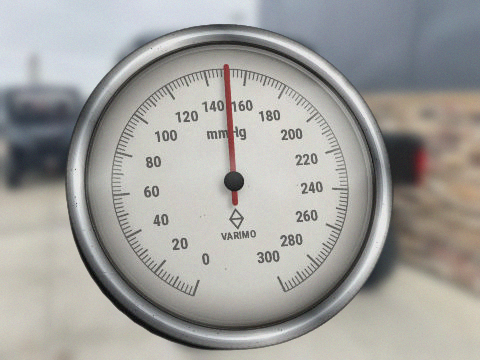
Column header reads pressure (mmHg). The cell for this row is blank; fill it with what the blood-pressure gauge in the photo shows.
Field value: 150 mmHg
